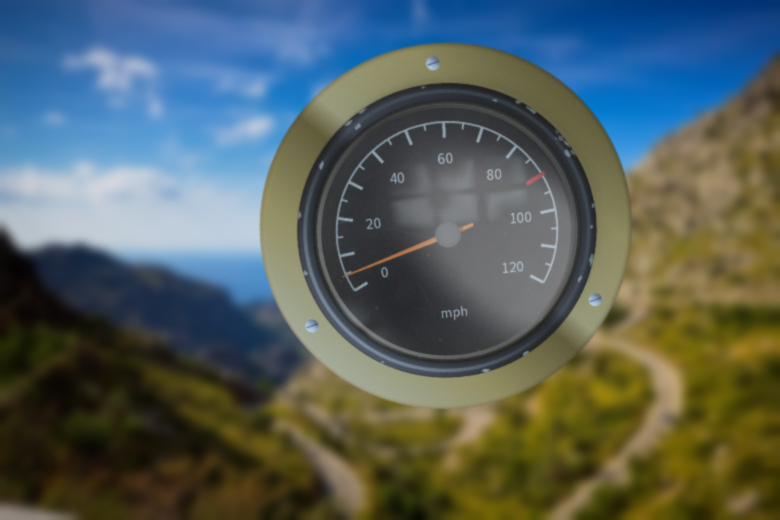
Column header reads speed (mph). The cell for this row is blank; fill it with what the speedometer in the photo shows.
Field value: 5 mph
